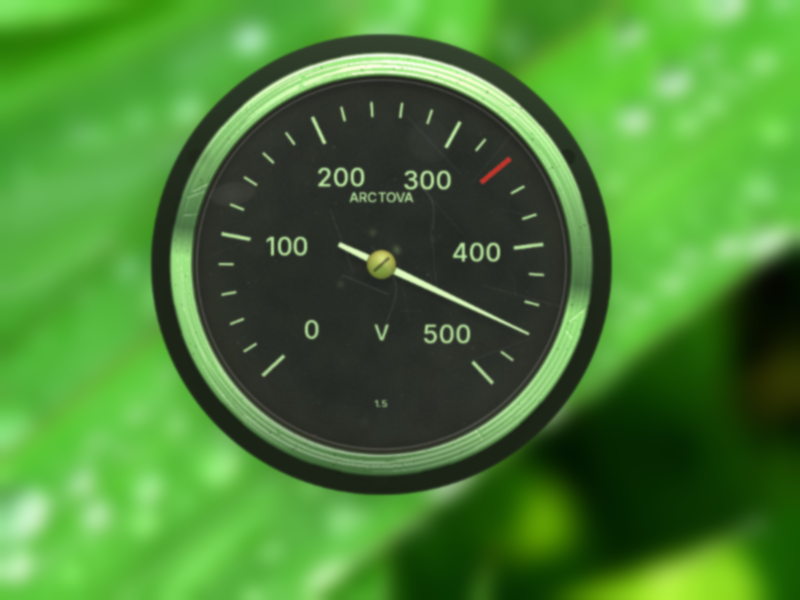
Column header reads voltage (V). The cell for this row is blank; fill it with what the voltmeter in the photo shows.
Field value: 460 V
